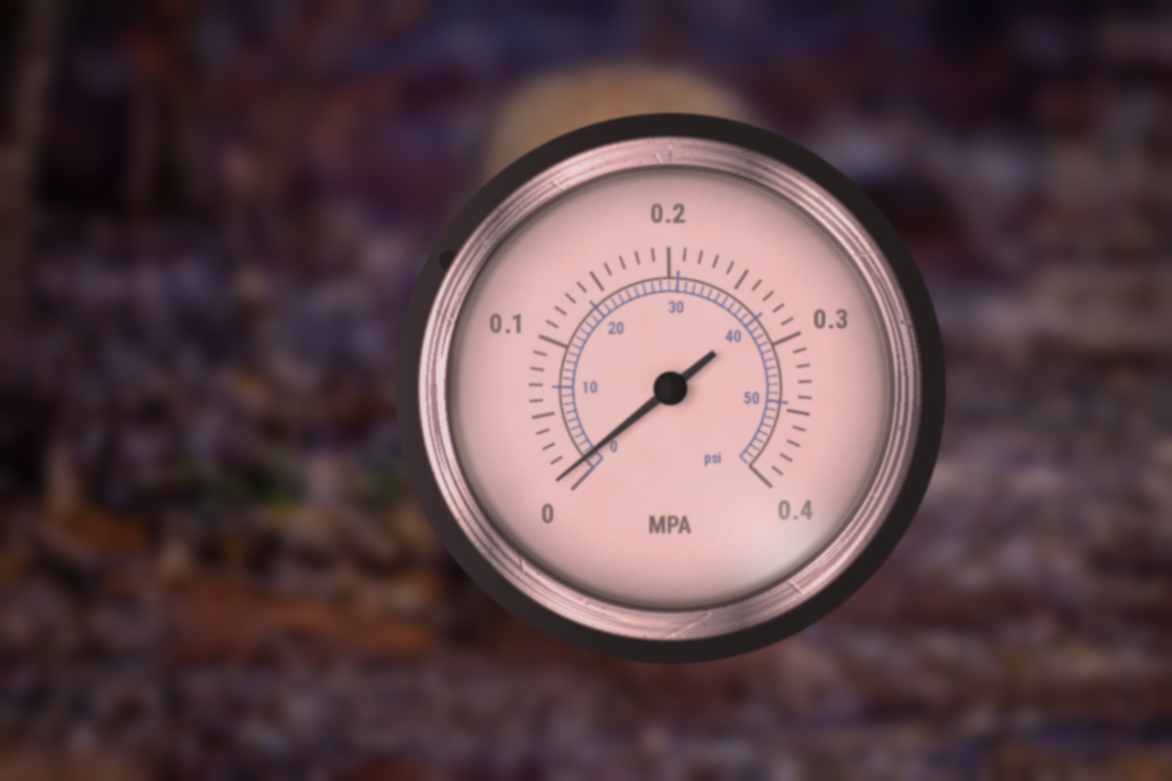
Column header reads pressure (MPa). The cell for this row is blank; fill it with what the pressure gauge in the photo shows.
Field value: 0.01 MPa
